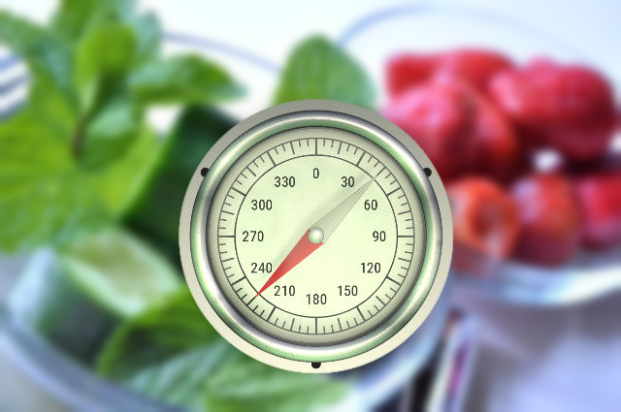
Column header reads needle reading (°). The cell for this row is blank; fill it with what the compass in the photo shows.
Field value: 225 °
